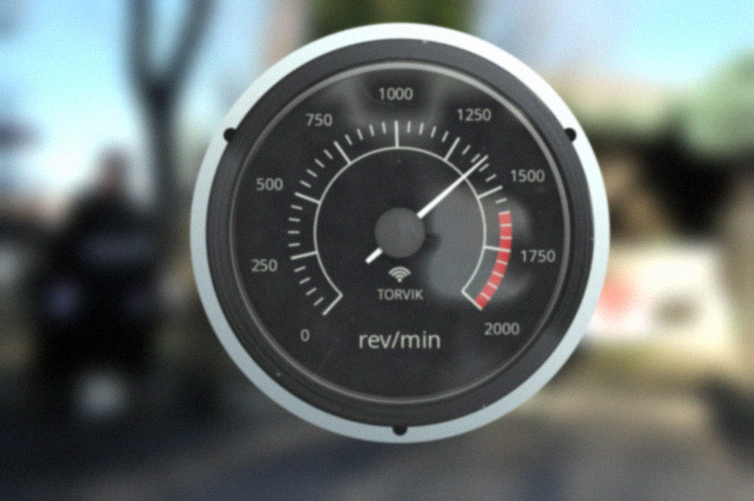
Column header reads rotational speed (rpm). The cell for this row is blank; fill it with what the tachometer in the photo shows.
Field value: 1375 rpm
